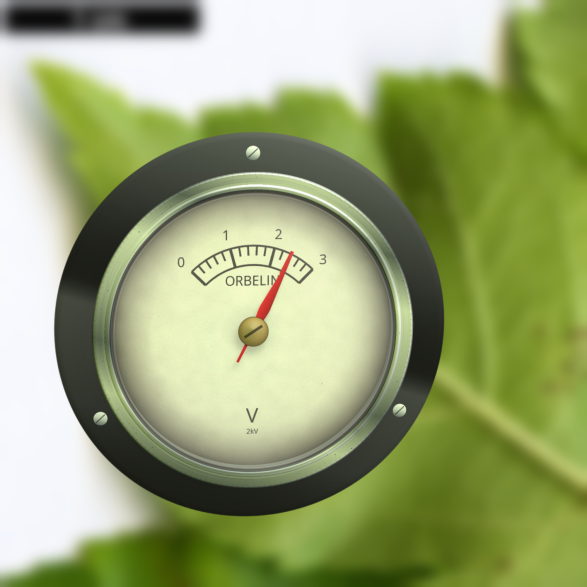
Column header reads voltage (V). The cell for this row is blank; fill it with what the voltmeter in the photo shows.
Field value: 2.4 V
